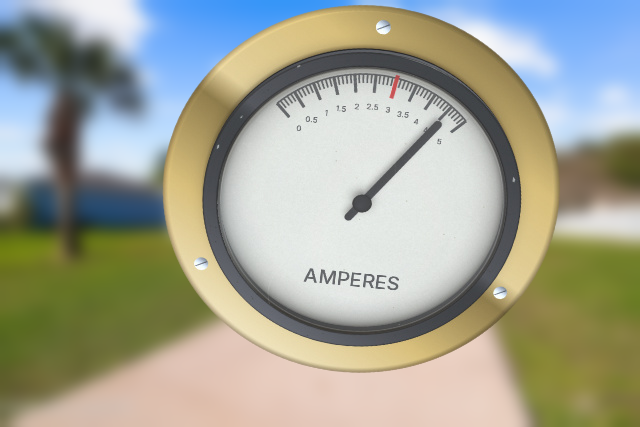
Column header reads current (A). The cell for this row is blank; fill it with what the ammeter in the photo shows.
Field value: 4.5 A
